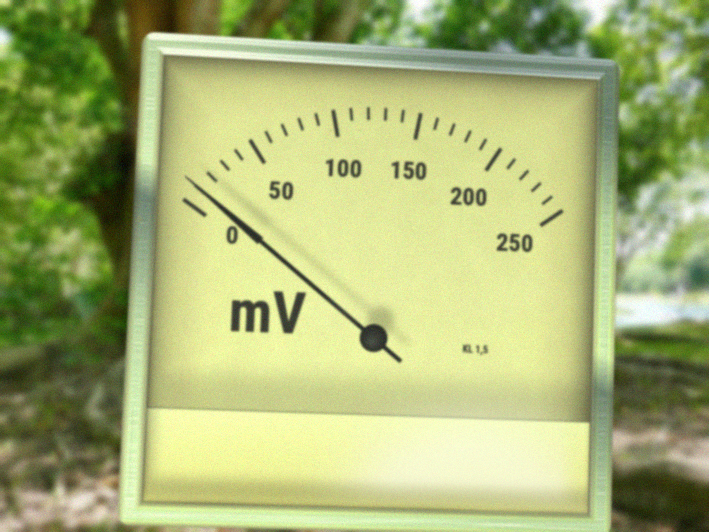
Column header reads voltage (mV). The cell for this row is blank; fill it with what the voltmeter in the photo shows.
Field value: 10 mV
